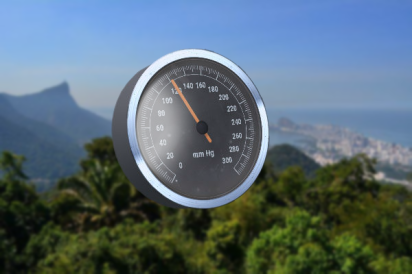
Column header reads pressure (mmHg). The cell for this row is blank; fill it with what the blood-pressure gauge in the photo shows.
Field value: 120 mmHg
